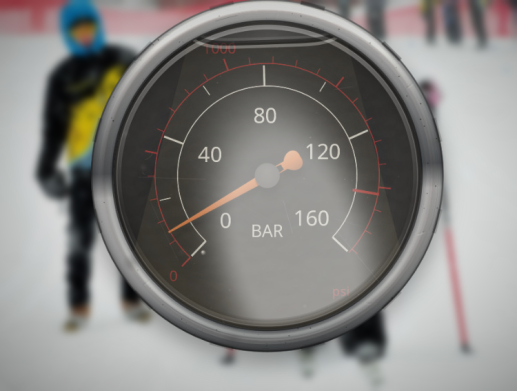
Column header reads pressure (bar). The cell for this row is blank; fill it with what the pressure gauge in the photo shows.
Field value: 10 bar
